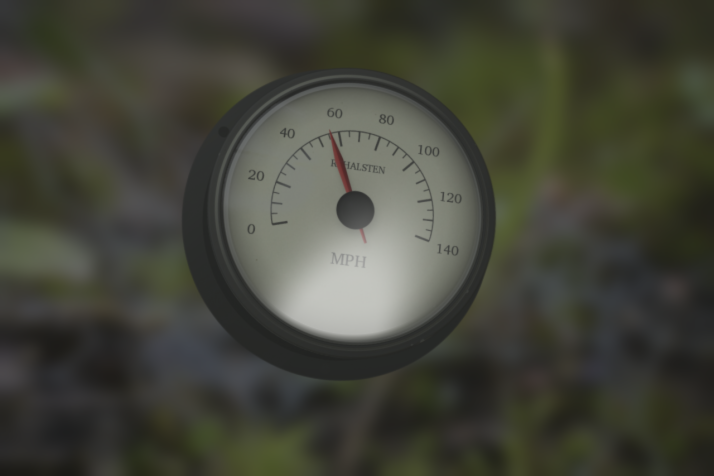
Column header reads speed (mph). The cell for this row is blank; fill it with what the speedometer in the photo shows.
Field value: 55 mph
